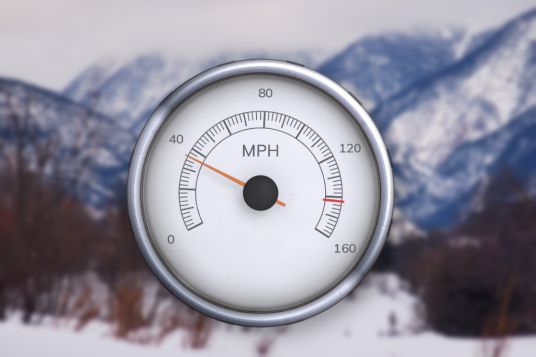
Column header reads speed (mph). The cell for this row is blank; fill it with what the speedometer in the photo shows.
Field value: 36 mph
